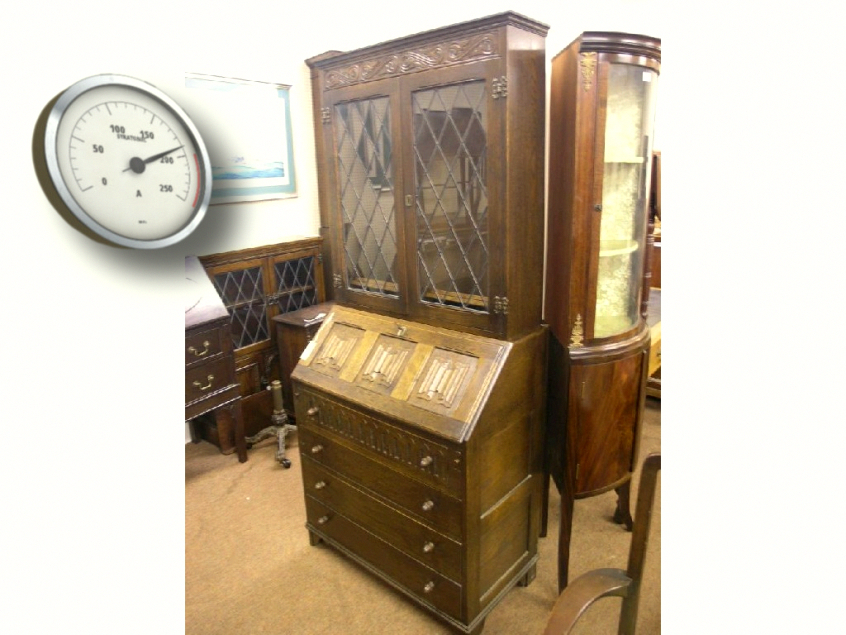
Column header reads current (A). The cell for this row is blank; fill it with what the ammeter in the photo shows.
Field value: 190 A
